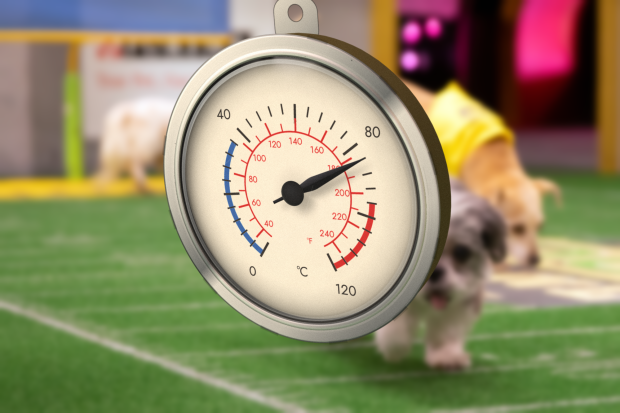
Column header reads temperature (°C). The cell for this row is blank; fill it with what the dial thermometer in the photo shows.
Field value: 84 °C
